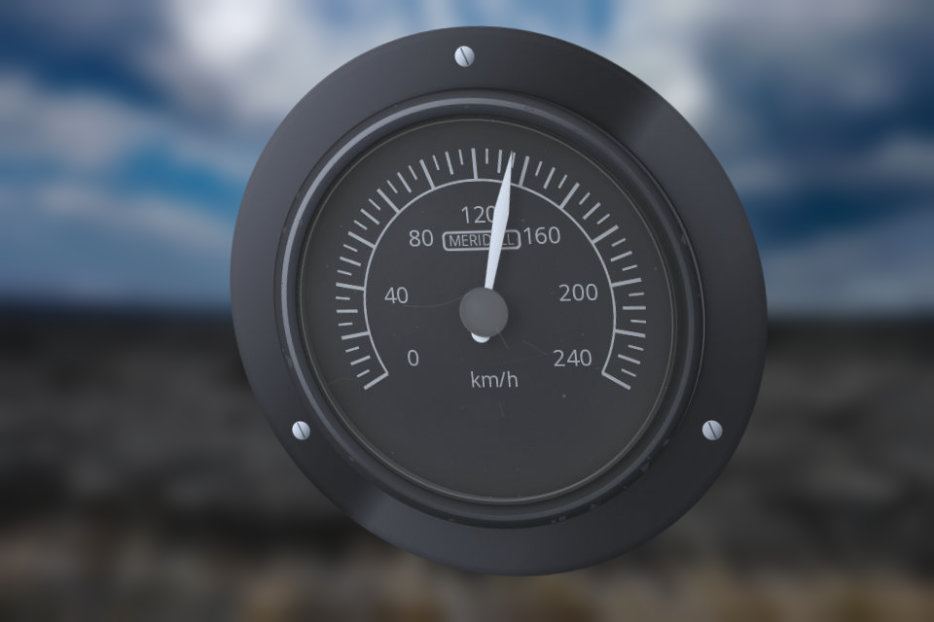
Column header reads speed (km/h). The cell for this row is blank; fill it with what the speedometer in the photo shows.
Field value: 135 km/h
